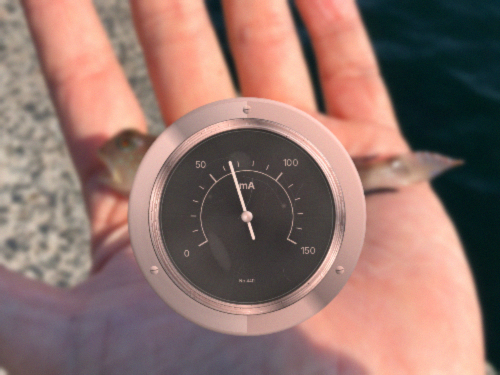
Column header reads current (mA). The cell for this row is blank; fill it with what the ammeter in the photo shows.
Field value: 65 mA
